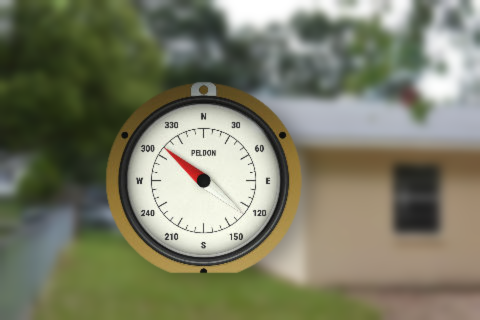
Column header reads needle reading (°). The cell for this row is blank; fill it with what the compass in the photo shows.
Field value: 310 °
